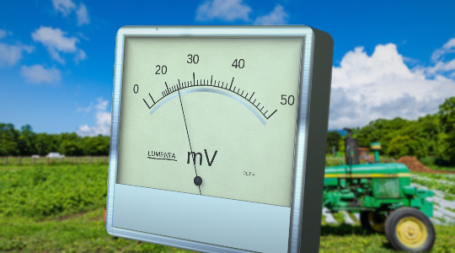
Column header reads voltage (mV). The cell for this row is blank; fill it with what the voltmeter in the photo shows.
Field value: 25 mV
